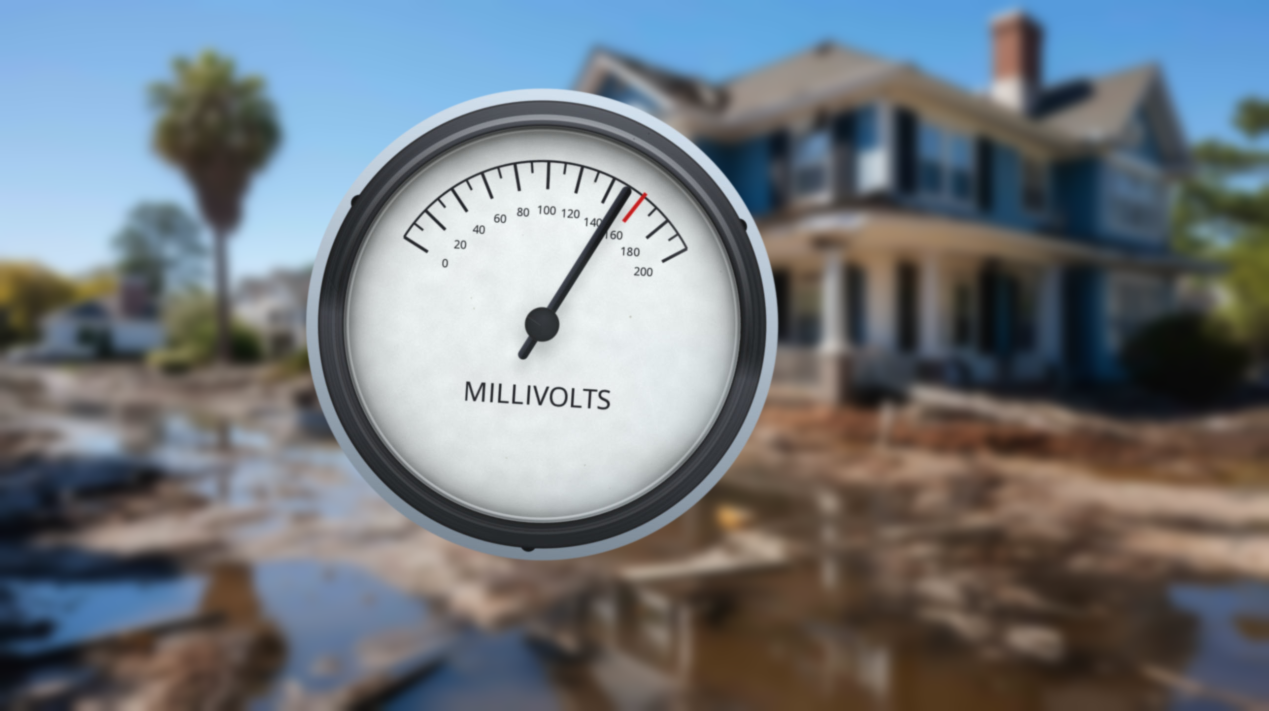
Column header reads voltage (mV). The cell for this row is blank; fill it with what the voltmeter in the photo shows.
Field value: 150 mV
